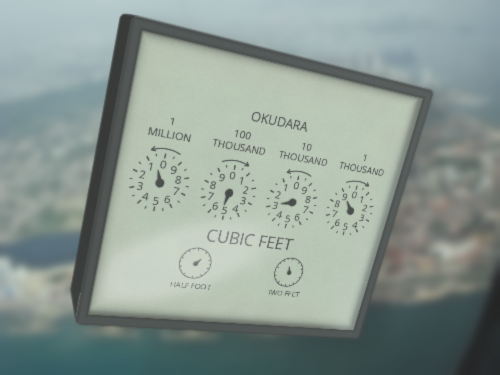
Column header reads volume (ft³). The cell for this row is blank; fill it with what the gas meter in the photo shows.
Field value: 52900 ft³
